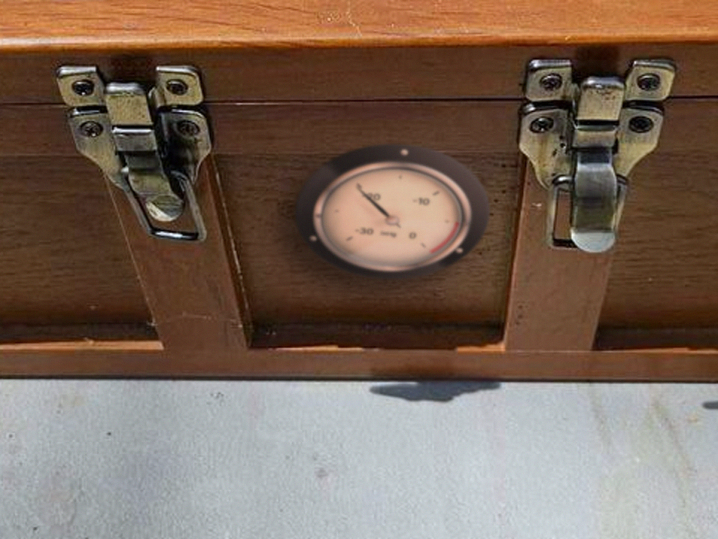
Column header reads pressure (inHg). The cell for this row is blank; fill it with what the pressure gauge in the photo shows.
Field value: -20 inHg
